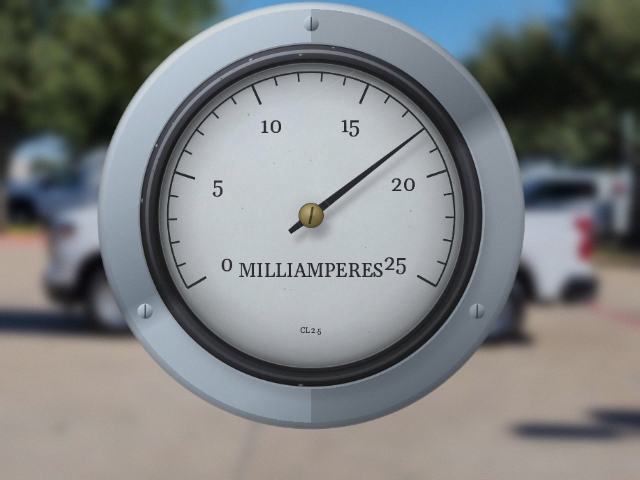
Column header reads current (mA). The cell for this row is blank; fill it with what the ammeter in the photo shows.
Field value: 18 mA
